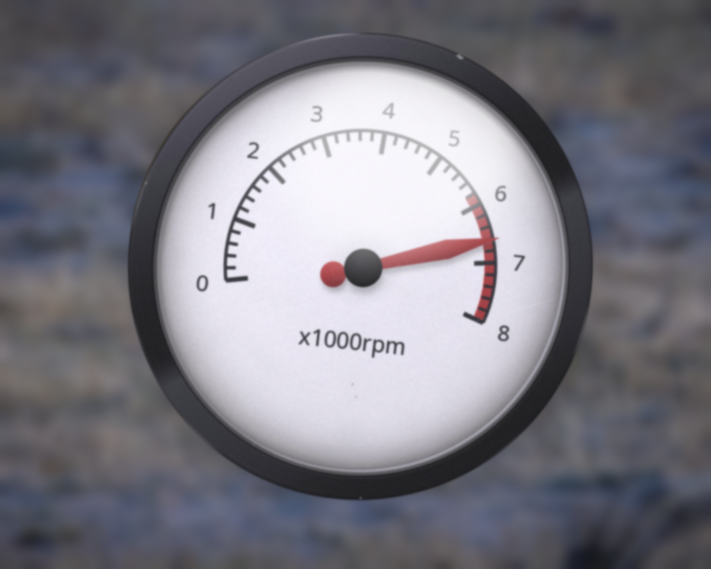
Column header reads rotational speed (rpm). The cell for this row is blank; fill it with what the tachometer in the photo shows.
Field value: 6600 rpm
